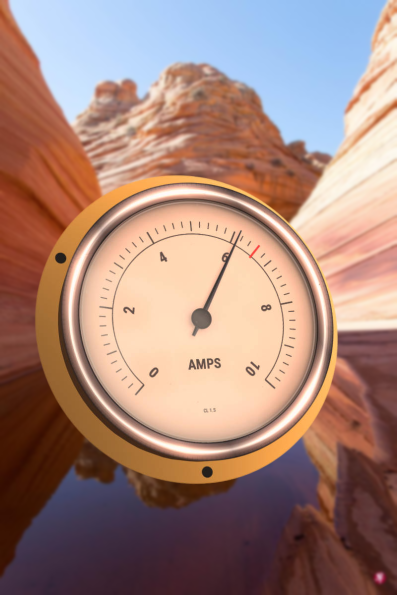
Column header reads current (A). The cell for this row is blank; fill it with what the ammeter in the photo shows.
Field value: 6.1 A
